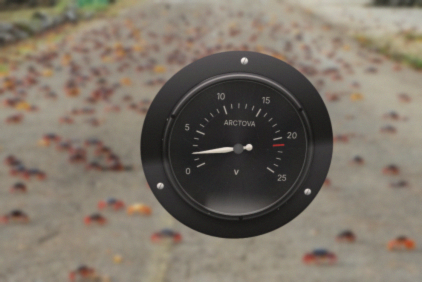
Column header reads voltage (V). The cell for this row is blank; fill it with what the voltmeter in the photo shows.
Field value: 2 V
